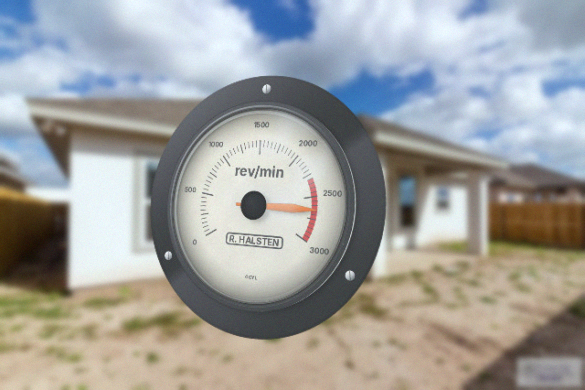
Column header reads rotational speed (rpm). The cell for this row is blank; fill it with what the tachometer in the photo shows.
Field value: 2650 rpm
